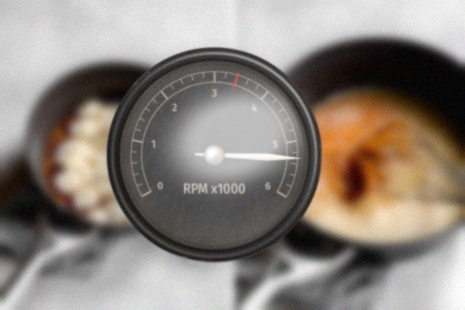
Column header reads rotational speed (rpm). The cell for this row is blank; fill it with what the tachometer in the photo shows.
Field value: 5300 rpm
